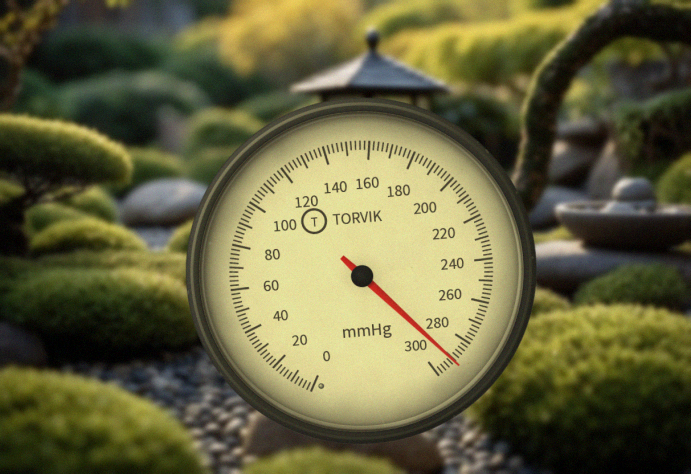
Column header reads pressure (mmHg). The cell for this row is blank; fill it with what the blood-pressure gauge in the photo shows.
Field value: 290 mmHg
